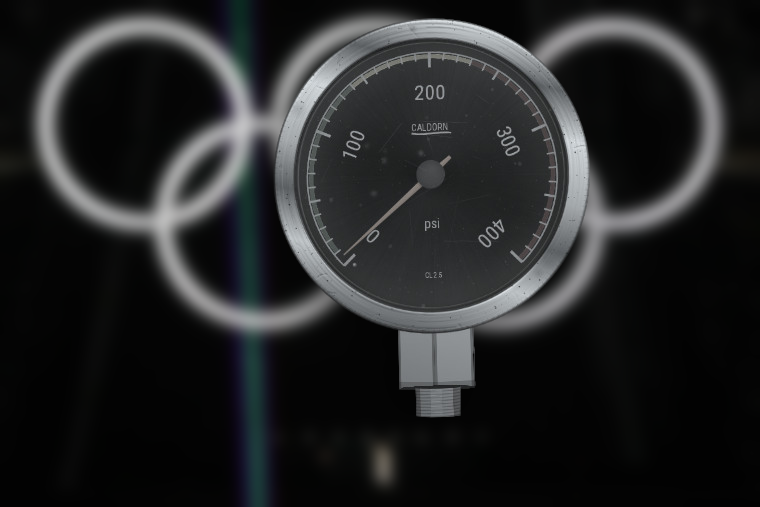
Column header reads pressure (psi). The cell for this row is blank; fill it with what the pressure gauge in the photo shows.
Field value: 5 psi
